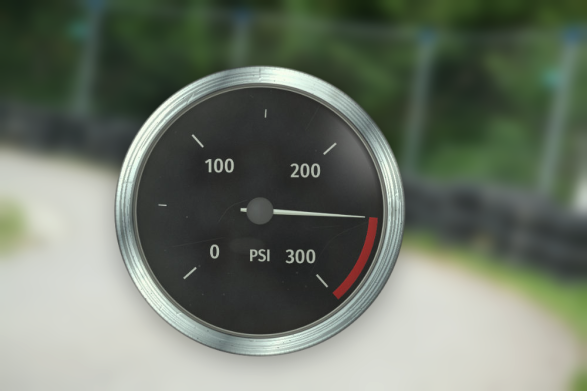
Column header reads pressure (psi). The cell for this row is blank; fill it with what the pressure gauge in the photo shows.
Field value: 250 psi
